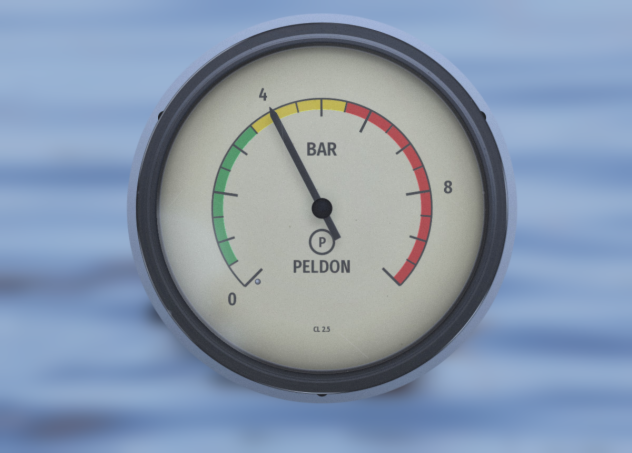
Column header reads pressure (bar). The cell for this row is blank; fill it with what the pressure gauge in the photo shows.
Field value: 4 bar
